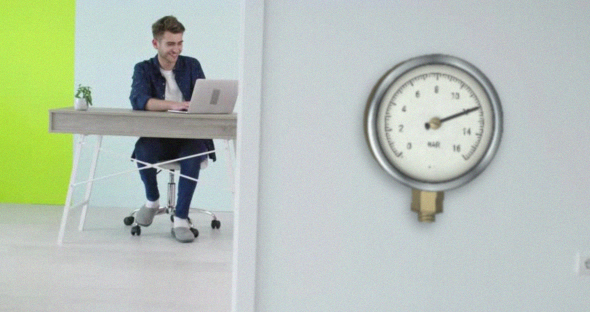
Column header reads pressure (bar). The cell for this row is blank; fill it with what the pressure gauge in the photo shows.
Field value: 12 bar
